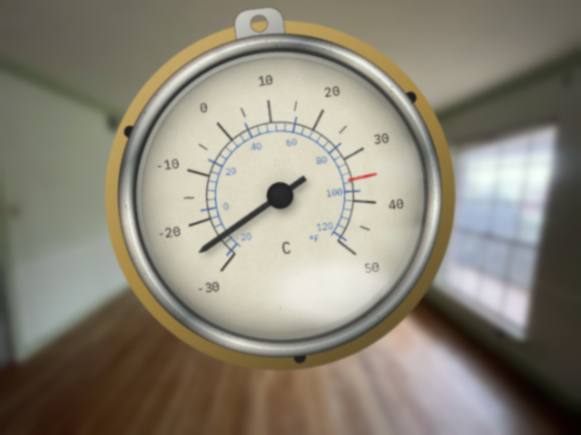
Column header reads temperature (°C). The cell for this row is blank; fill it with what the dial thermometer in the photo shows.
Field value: -25 °C
